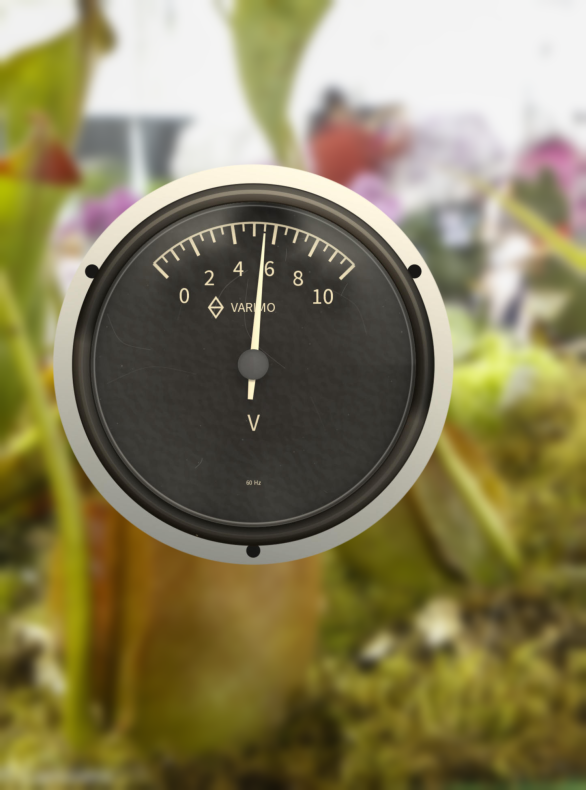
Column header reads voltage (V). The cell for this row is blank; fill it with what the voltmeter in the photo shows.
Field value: 5.5 V
